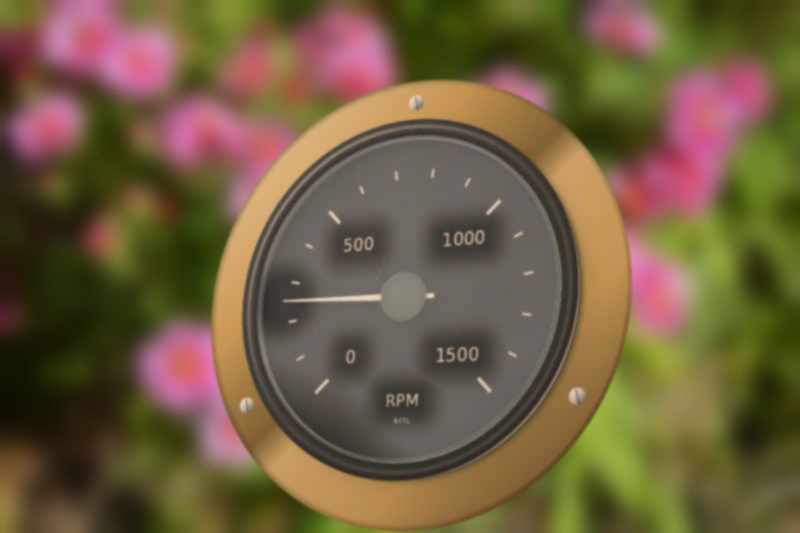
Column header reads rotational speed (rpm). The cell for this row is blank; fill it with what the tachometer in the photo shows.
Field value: 250 rpm
